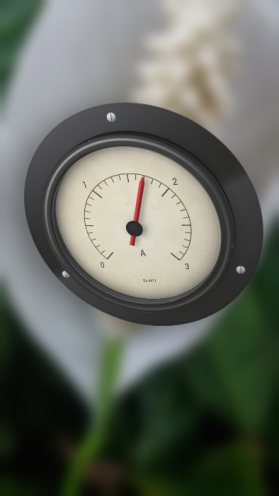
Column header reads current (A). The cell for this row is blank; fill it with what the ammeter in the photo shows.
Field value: 1.7 A
